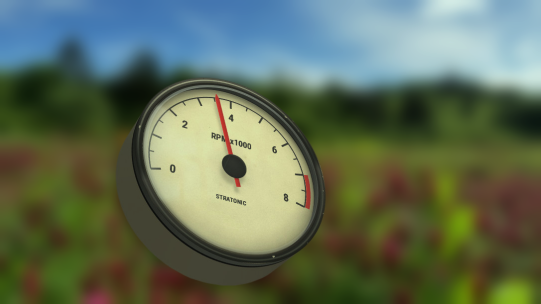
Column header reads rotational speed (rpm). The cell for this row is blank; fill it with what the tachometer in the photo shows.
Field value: 3500 rpm
